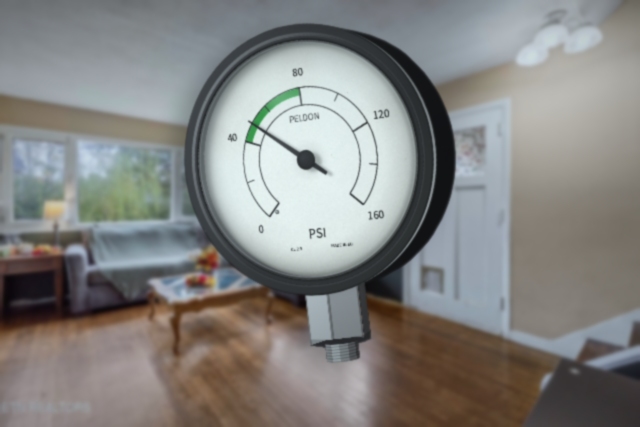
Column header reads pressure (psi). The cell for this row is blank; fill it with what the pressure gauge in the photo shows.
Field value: 50 psi
